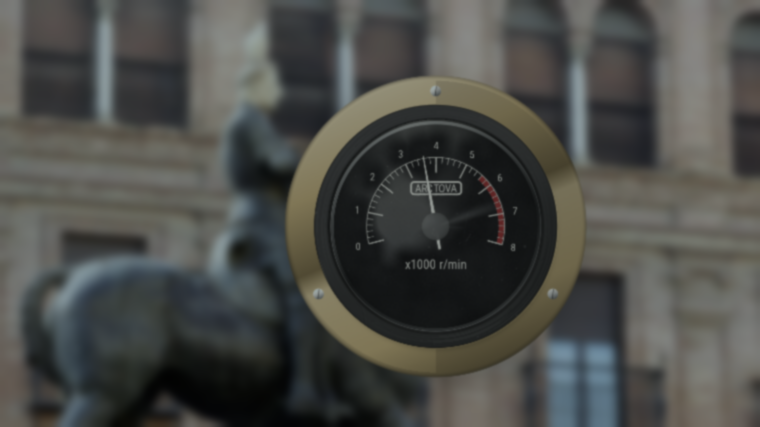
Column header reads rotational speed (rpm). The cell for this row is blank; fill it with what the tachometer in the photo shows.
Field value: 3600 rpm
